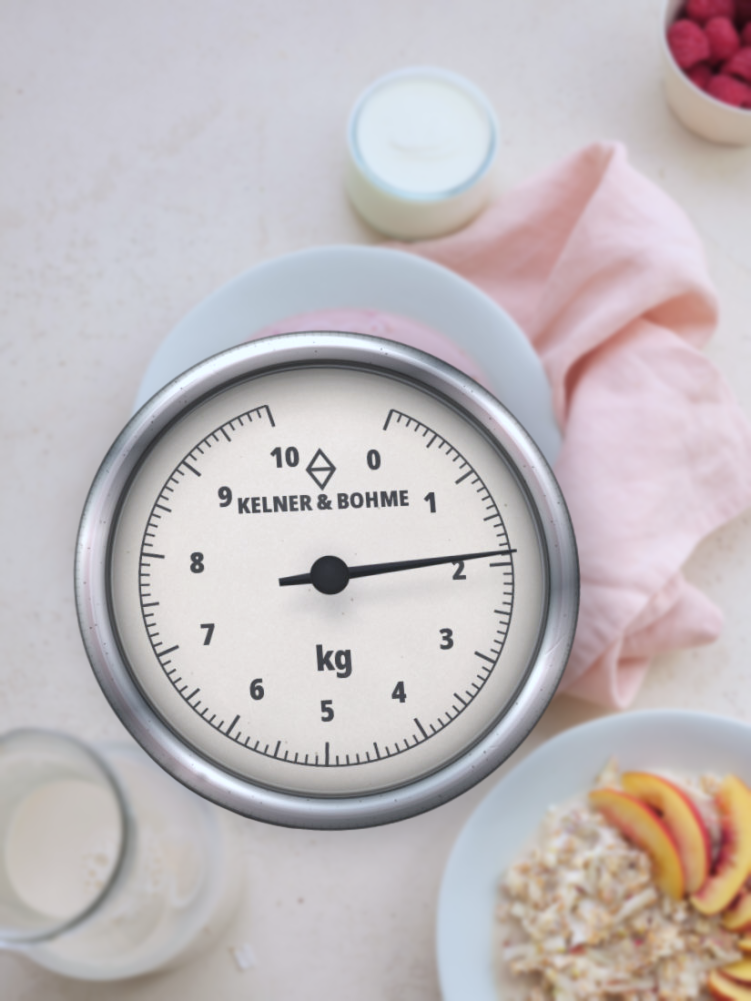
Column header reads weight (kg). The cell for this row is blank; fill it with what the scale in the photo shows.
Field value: 1.9 kg
